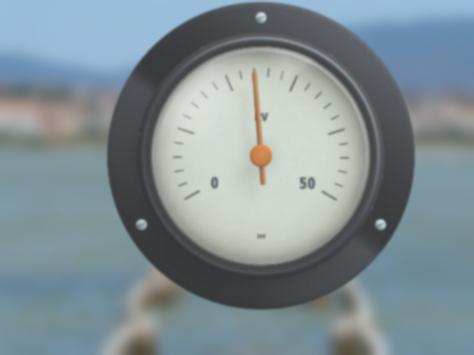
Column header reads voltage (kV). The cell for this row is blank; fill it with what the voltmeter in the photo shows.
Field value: 24 kV
